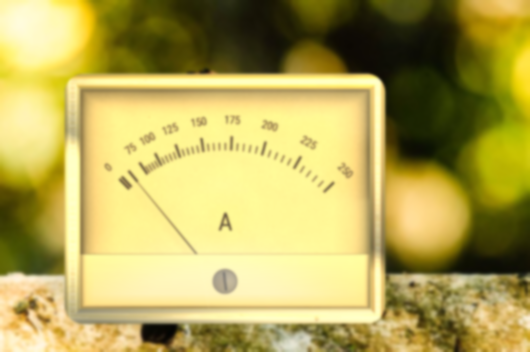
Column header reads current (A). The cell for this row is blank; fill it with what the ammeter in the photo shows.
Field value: 50 A
